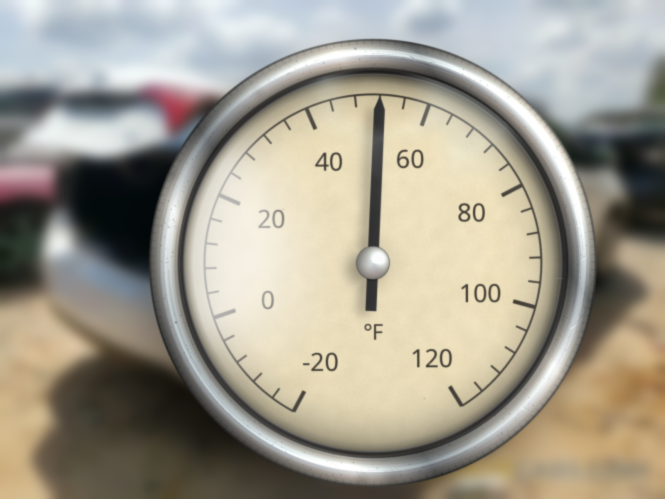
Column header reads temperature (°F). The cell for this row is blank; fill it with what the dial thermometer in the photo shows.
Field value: 52 °F
